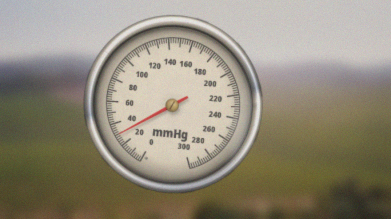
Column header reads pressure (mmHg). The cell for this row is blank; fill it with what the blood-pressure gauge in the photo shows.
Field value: 30 mmHg
